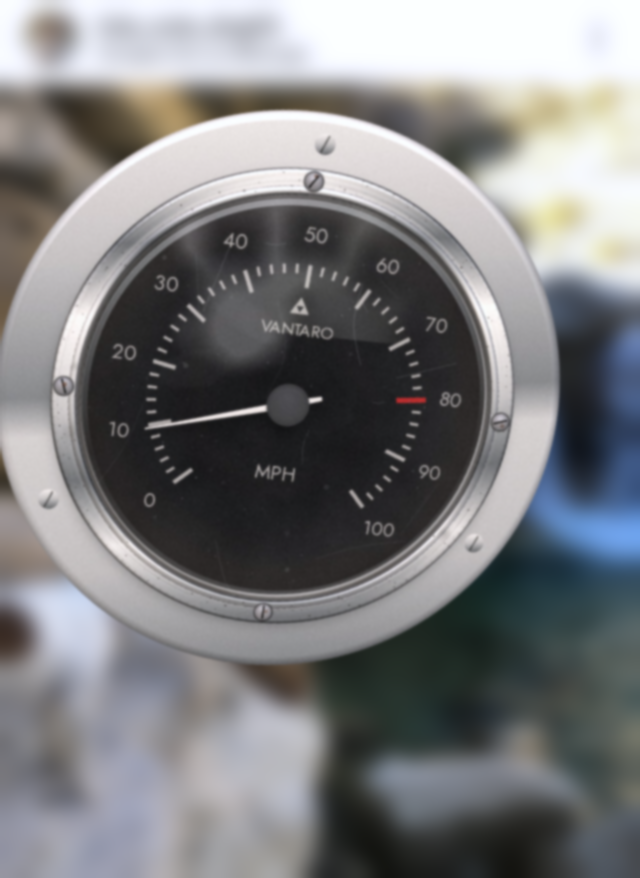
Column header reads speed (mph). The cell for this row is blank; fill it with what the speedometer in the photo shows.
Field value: 10 mph
